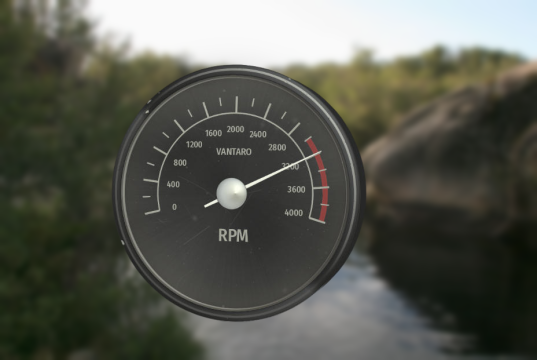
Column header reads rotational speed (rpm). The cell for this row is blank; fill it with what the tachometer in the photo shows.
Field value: 3200 rpm
